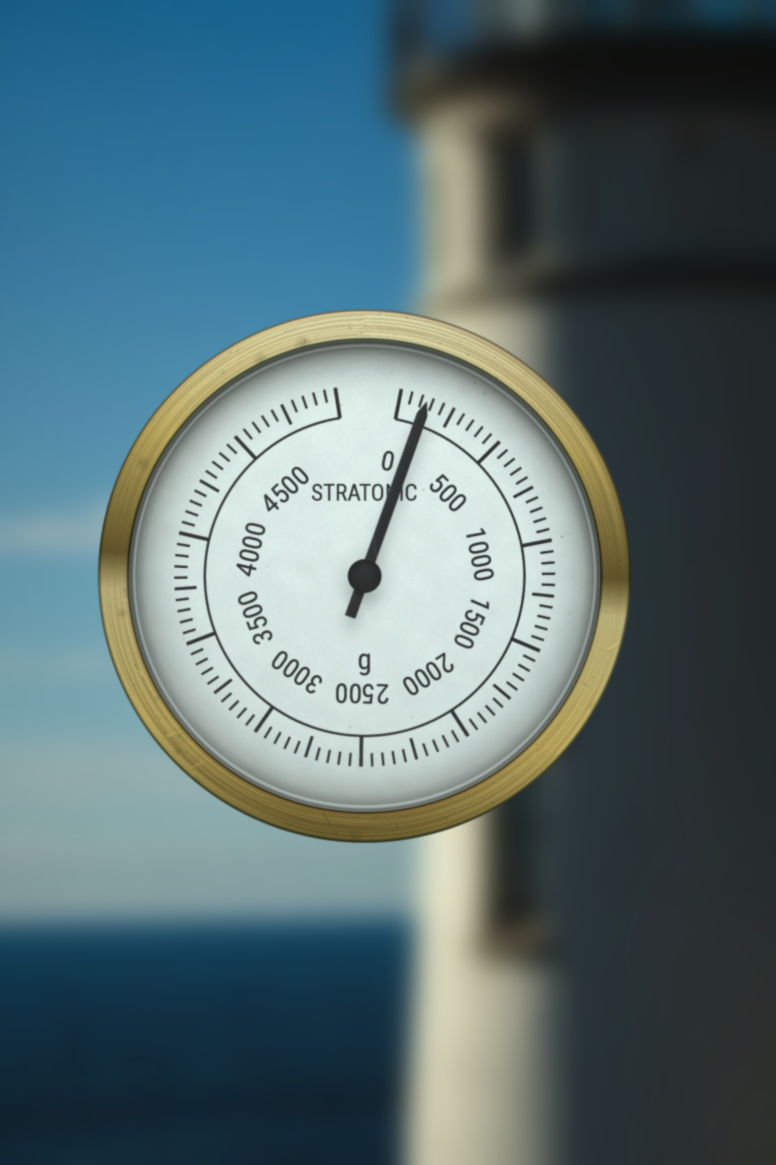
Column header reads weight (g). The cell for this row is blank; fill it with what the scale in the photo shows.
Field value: 125 g
